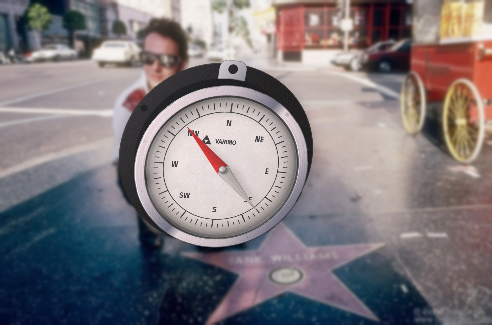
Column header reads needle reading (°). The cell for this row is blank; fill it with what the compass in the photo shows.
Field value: 315 °
